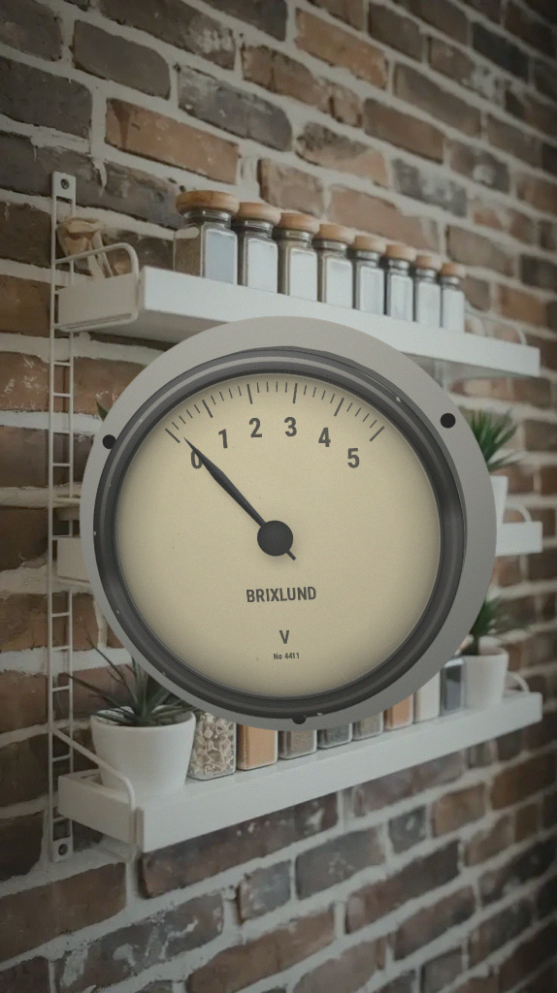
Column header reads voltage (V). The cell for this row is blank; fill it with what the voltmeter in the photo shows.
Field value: 0.2 V
